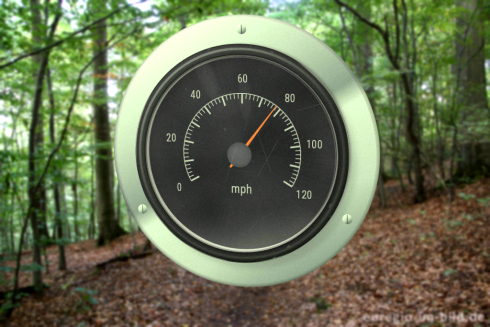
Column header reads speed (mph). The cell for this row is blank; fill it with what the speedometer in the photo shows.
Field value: 78 mph
